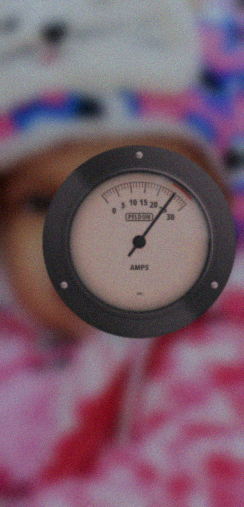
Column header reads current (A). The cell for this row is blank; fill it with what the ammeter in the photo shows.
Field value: 25 A
